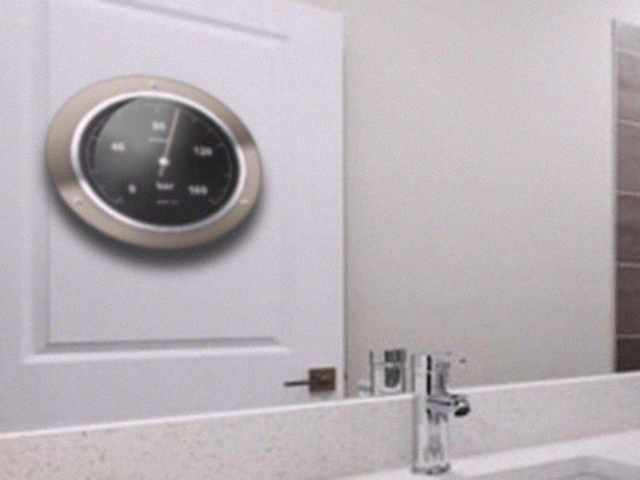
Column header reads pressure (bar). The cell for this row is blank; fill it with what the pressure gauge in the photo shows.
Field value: 90 bar
